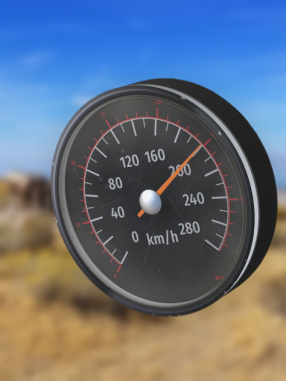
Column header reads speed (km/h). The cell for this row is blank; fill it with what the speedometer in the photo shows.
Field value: 200 km/h
